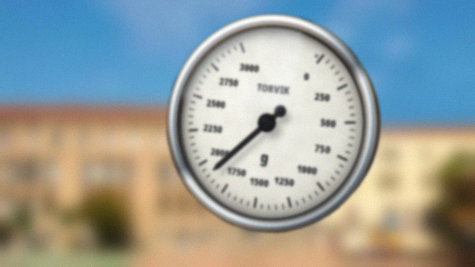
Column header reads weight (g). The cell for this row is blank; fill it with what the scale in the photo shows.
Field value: 1900 g
